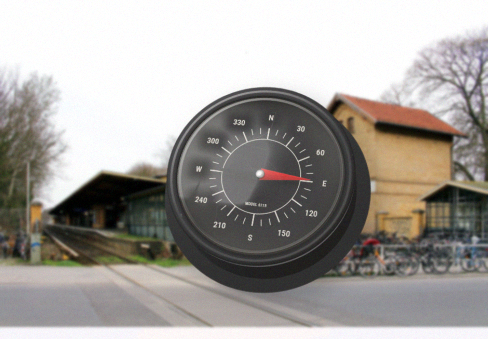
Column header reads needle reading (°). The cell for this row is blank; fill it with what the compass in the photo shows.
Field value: 90 °
